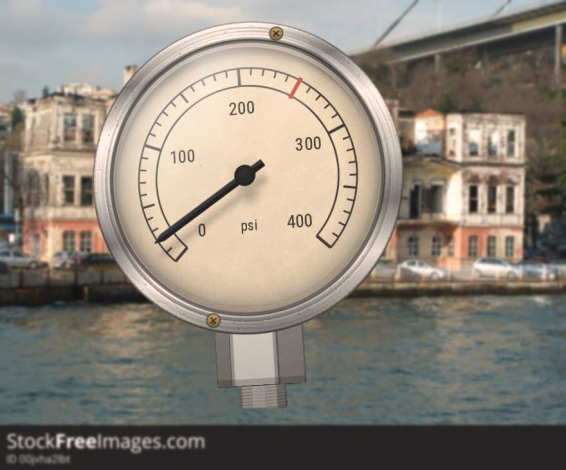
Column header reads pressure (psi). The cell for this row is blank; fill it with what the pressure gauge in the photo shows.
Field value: 20 psi
